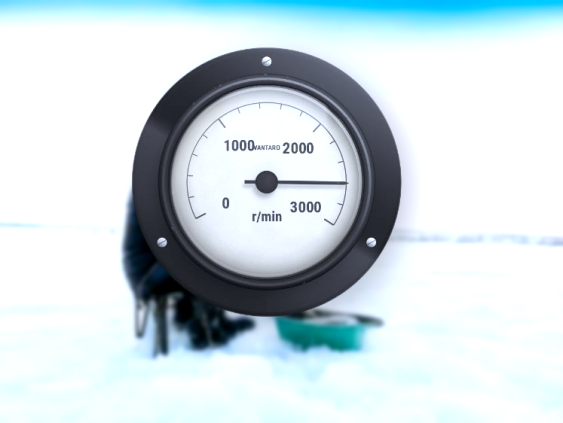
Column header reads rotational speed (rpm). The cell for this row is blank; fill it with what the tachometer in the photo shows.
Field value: 2600 rpm
